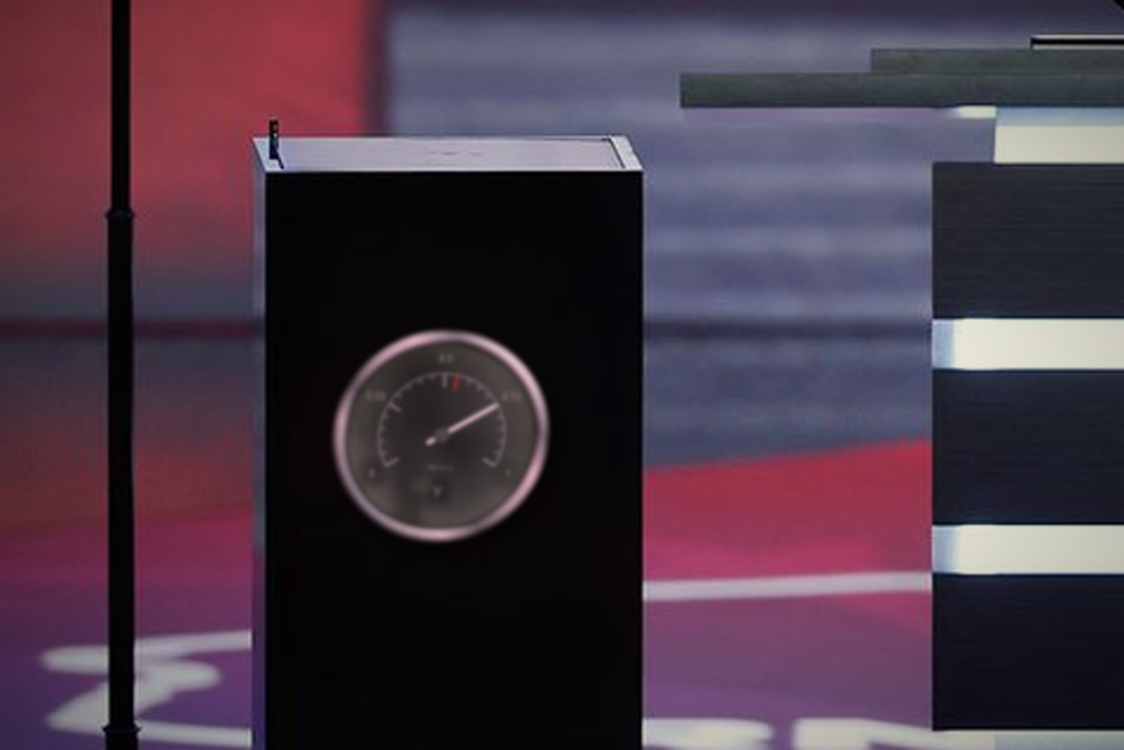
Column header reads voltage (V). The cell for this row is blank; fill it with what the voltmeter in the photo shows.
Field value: 0.75 V
